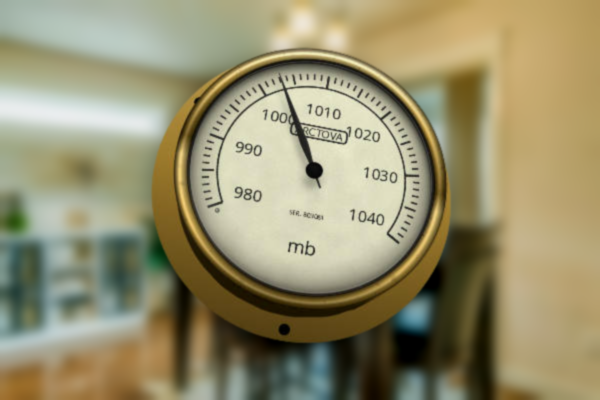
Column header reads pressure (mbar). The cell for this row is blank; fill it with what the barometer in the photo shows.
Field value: 1003 mbar
